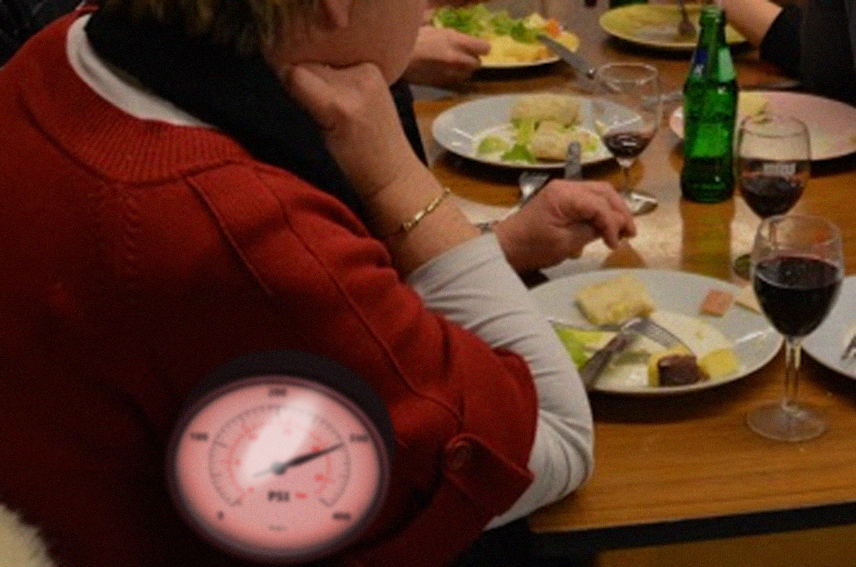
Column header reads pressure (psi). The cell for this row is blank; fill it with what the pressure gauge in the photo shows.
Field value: 300 psi
